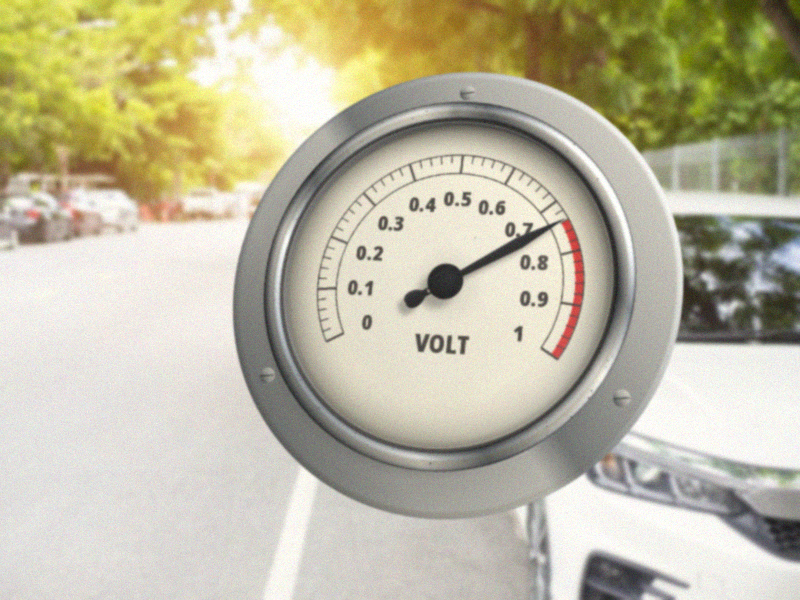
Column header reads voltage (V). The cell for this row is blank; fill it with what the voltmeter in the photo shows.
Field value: 0.74 V
